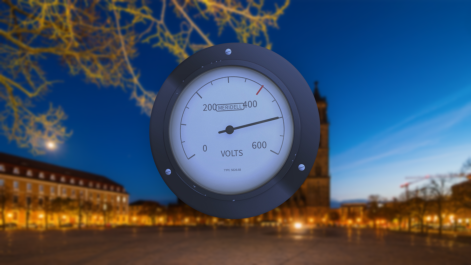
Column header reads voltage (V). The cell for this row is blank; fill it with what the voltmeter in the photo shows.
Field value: 500 V
